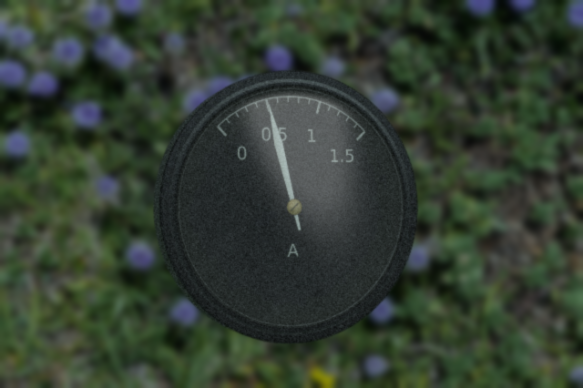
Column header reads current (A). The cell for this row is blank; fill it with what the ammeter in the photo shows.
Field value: 0.5 A
